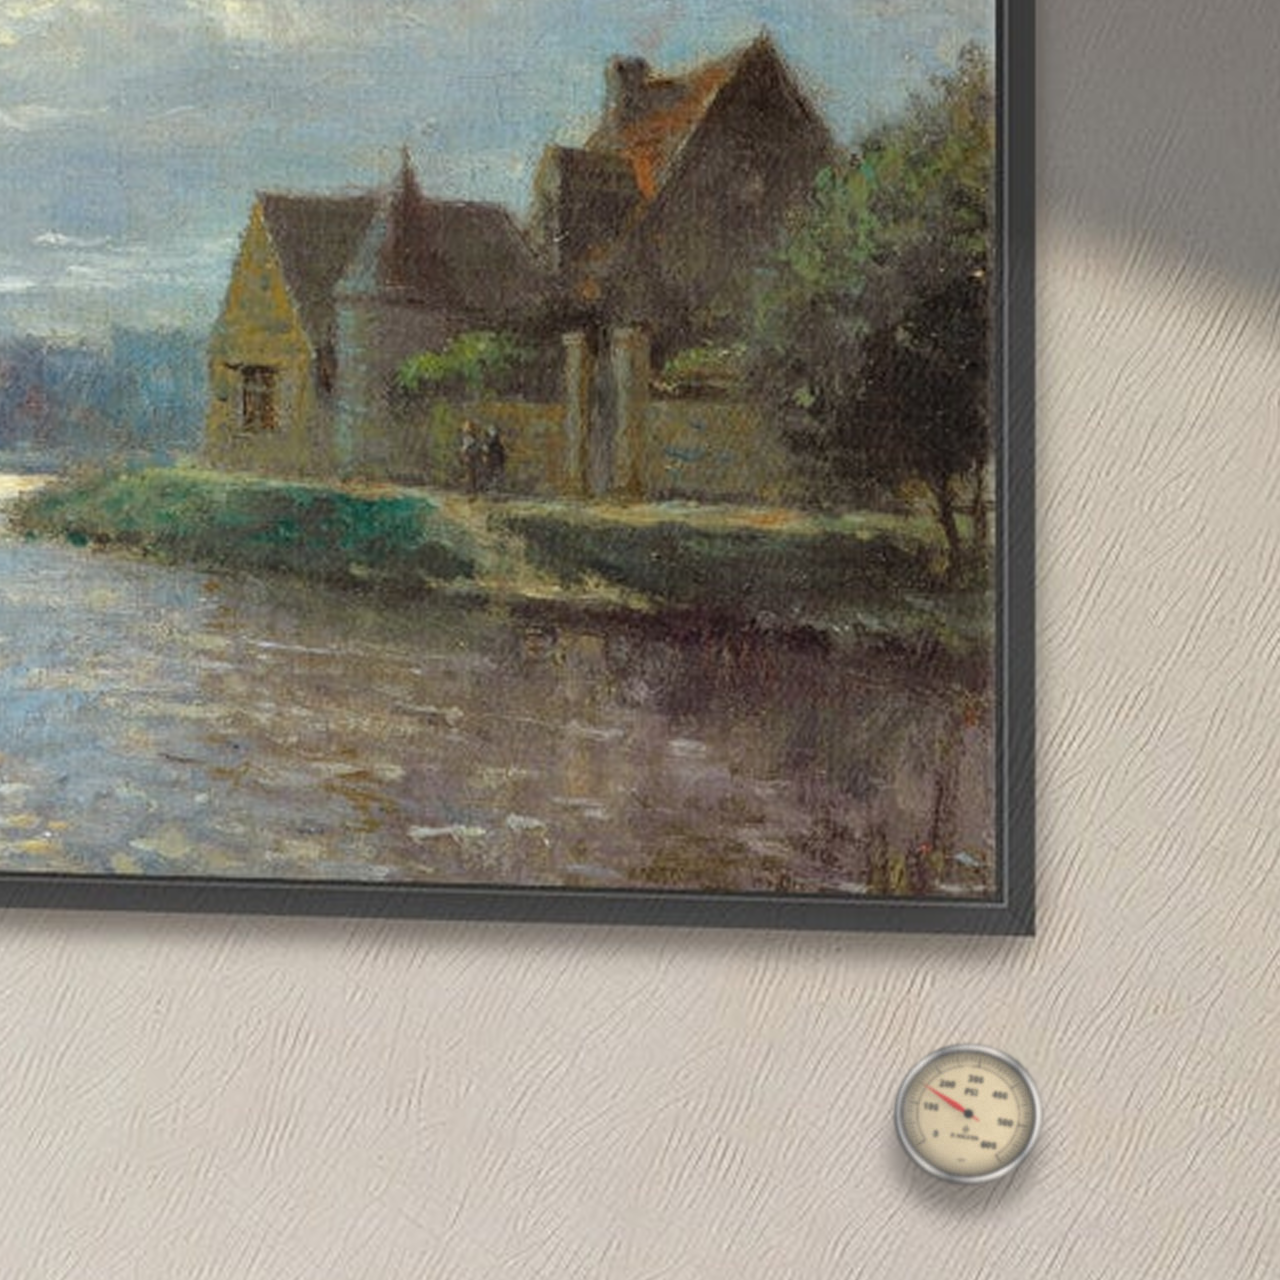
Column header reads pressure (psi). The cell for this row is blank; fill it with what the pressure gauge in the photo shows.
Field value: 150 psi
